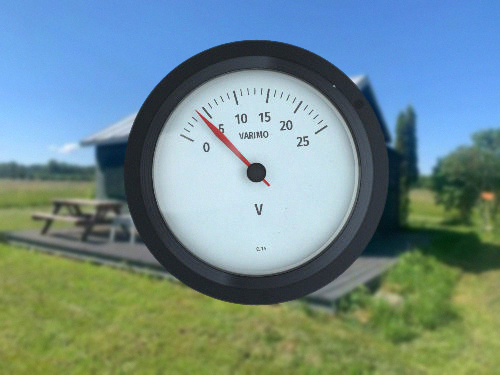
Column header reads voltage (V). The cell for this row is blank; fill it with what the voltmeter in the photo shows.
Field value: 4 V
